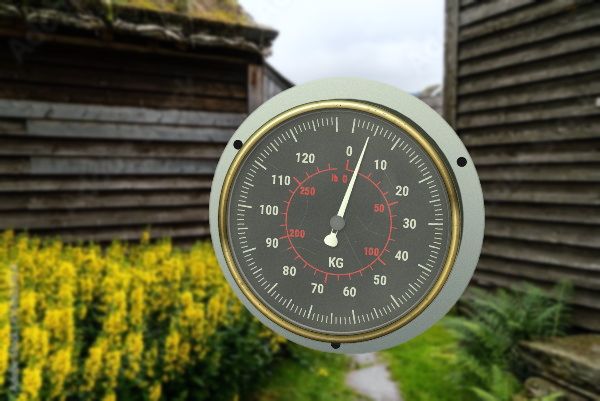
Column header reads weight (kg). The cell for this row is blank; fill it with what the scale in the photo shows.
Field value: 4 kg
